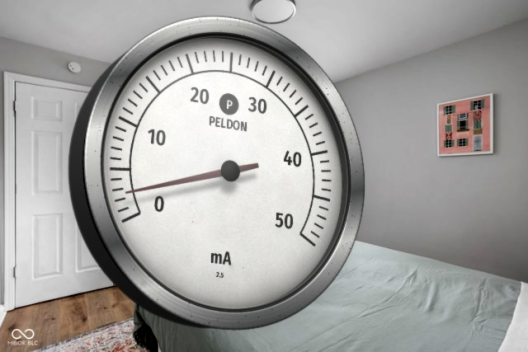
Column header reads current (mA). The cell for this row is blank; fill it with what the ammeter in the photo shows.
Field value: 2.5 mA
